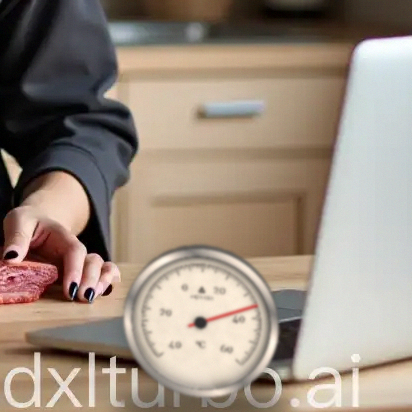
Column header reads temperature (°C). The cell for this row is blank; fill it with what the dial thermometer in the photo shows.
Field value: 35 °C
